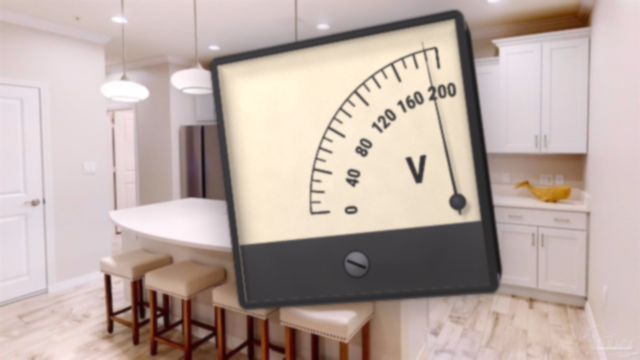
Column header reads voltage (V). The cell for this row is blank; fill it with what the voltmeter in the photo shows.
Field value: 190 V
